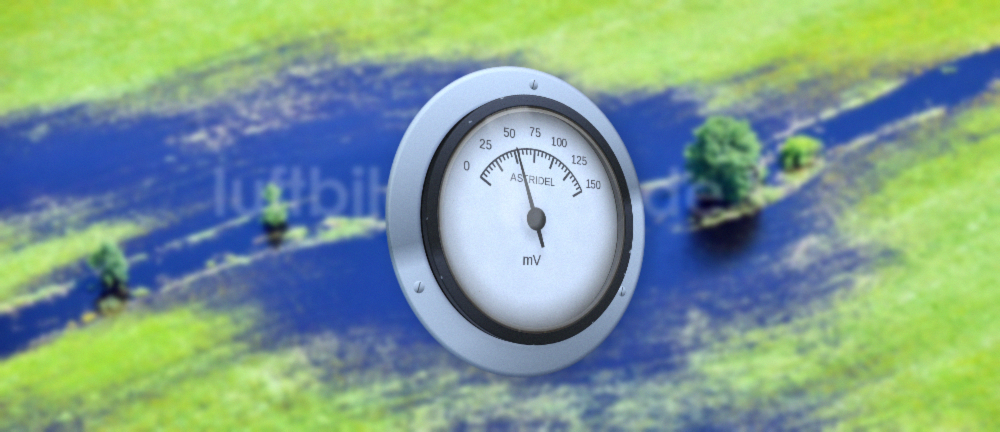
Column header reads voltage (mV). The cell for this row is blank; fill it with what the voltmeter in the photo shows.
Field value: 50 mV
